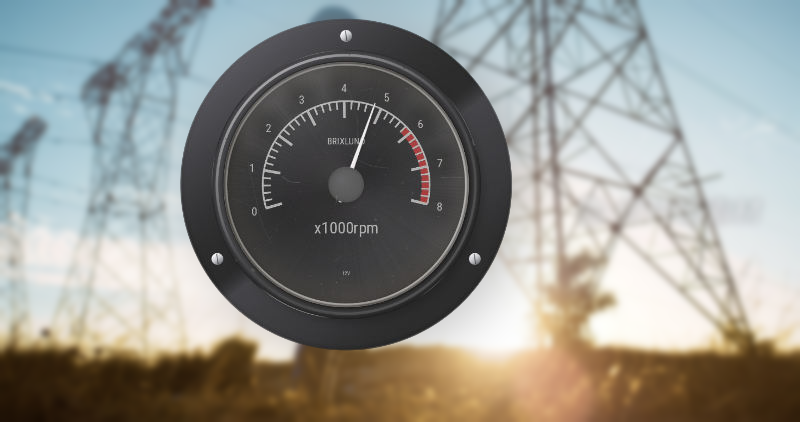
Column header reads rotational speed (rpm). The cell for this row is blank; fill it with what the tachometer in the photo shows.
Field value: 4800 rpm
